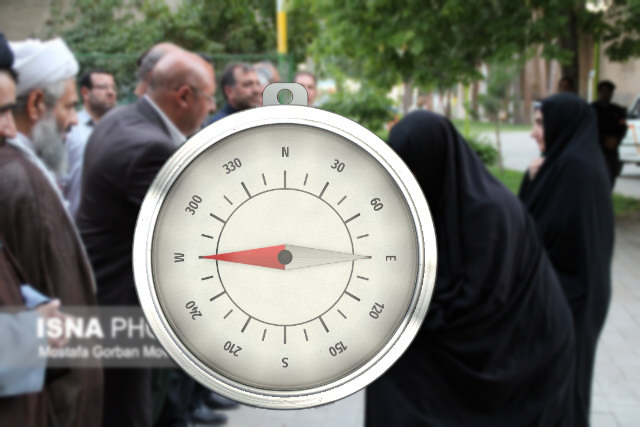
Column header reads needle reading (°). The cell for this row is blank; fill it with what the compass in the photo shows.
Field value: 270 °
